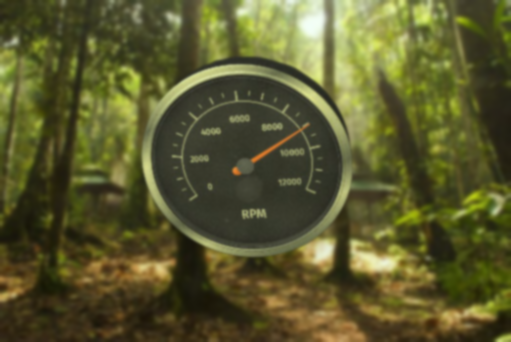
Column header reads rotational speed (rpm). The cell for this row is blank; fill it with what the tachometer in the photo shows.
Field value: 9000 rpm
